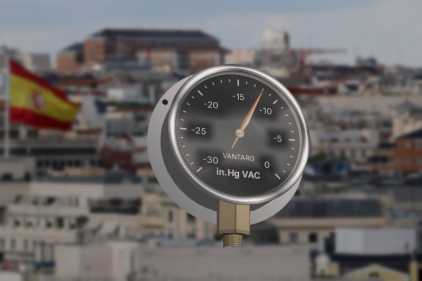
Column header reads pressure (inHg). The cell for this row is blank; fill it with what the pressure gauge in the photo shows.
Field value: -12 inHg
